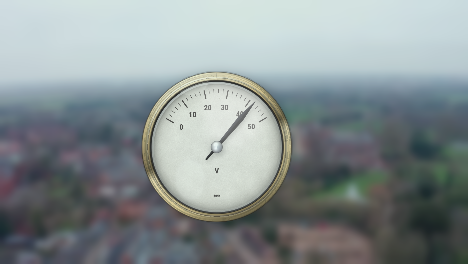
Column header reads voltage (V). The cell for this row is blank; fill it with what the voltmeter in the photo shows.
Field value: 42 V
